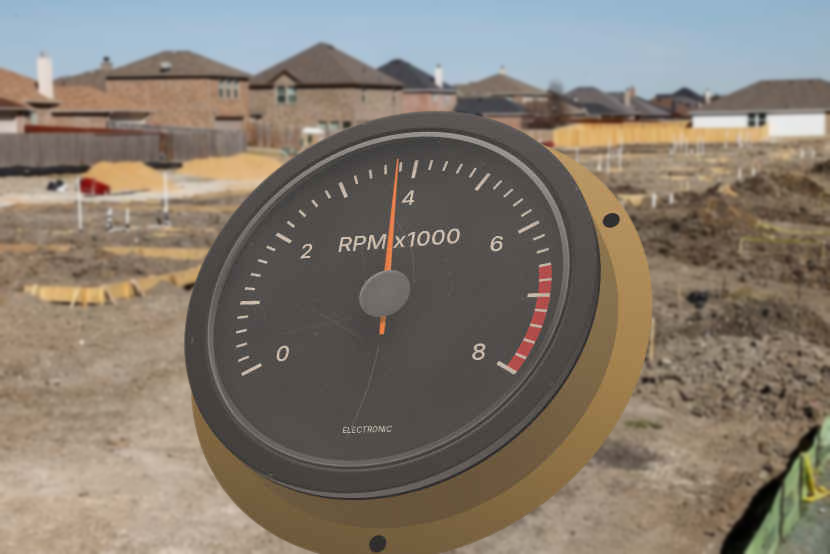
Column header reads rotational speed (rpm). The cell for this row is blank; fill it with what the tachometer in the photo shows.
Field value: 3800 rpm
